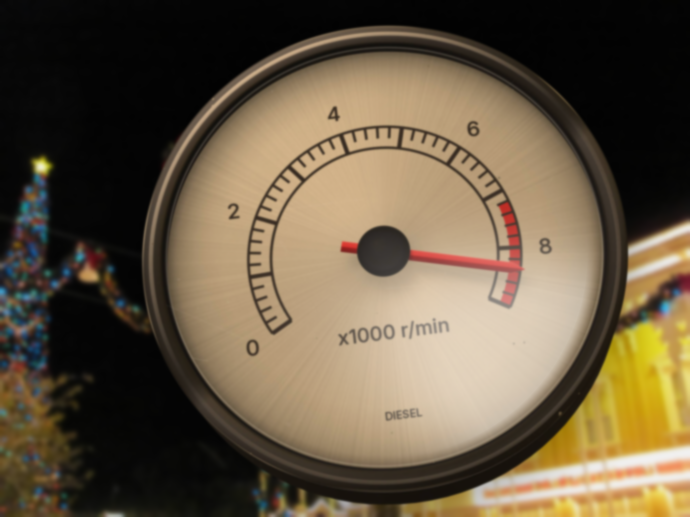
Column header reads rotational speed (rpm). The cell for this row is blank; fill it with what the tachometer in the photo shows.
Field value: 8400 rpm
